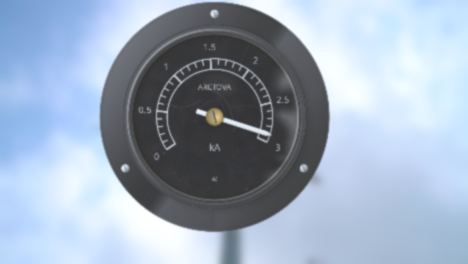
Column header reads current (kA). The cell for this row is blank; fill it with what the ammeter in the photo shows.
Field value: 2.9 kA
